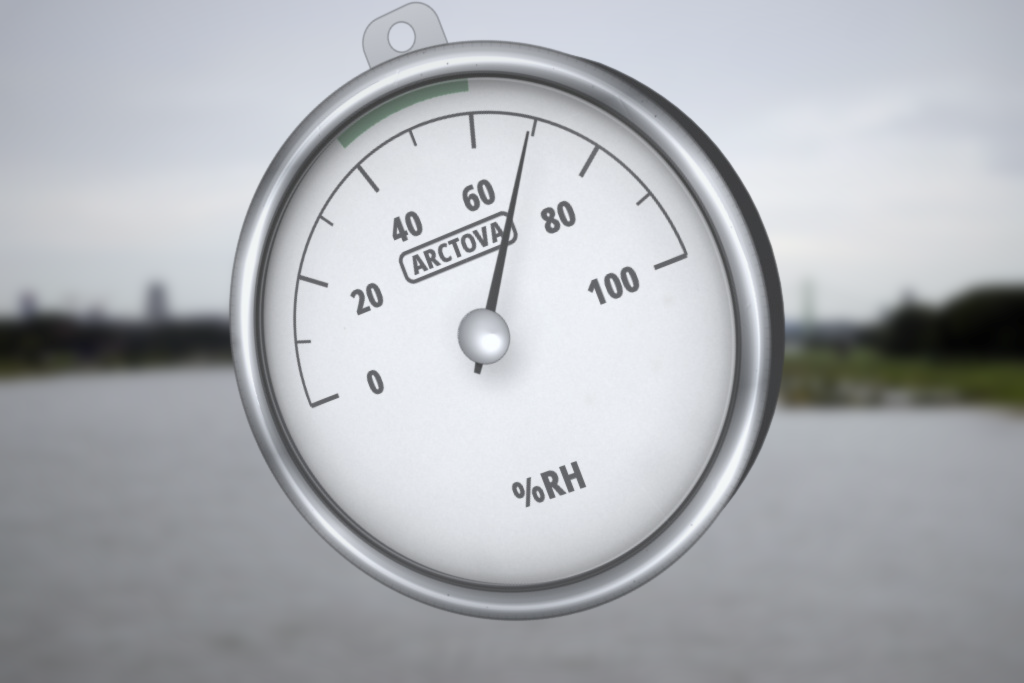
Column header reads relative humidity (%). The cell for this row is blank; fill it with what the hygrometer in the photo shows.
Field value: 70 %
